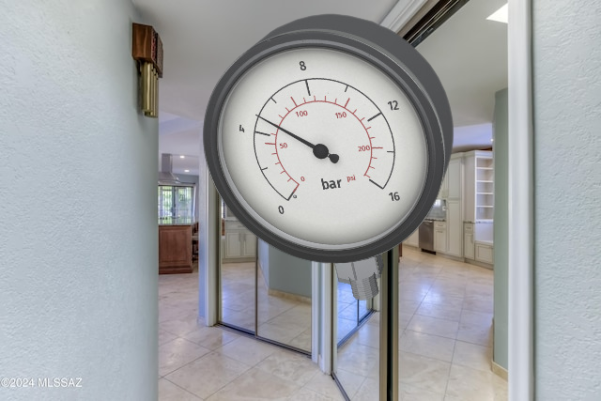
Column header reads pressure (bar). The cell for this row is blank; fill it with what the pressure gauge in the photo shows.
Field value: 5 bar
